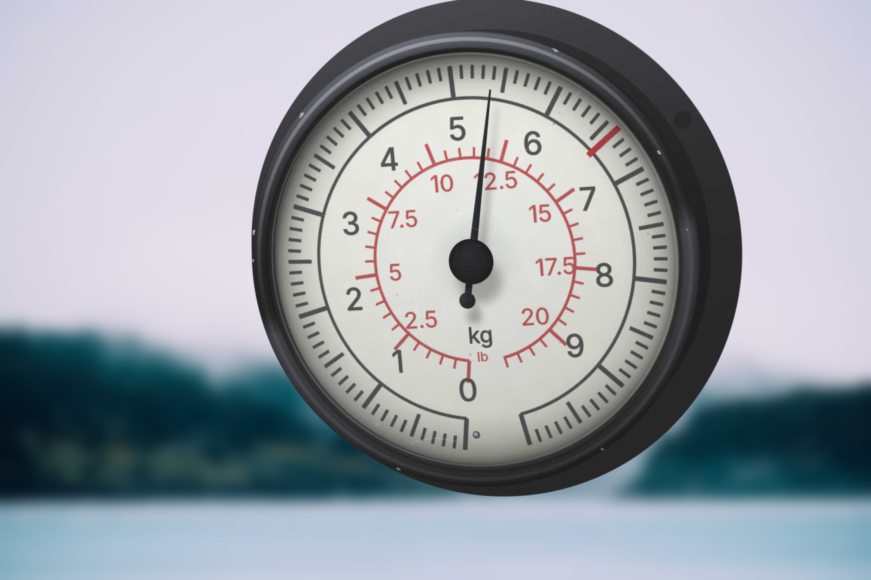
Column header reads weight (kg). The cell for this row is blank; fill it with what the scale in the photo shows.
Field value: 5.4 kg
